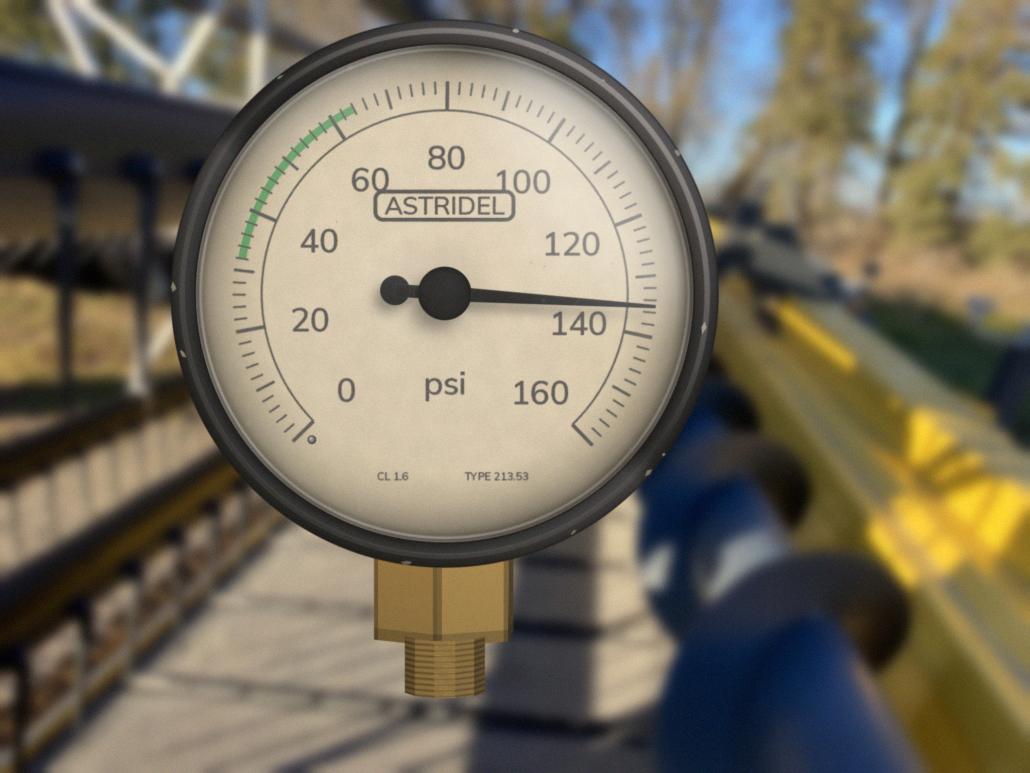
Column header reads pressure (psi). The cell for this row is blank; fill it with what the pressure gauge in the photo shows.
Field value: 135 psi
